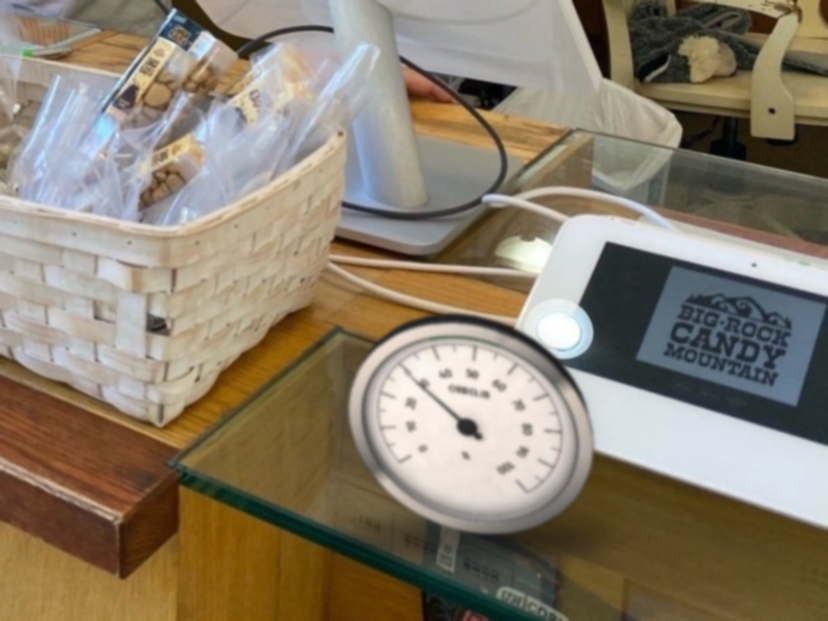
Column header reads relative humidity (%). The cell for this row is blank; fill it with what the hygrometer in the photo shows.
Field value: 30 %
